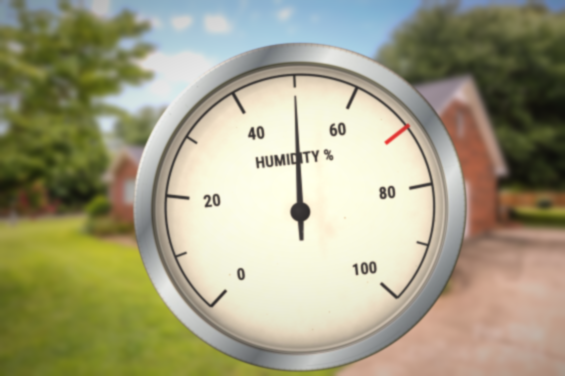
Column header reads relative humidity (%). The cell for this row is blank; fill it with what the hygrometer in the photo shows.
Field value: 50 %
